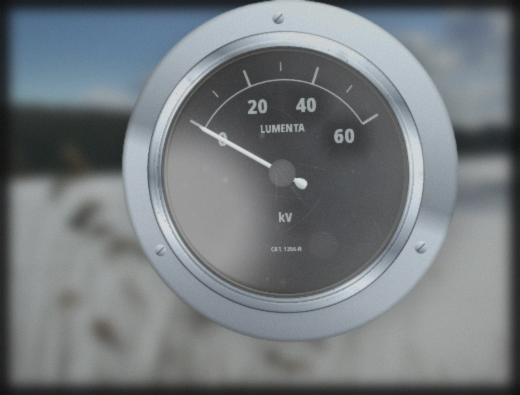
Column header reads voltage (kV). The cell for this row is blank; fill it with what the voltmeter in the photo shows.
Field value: 0 kV
